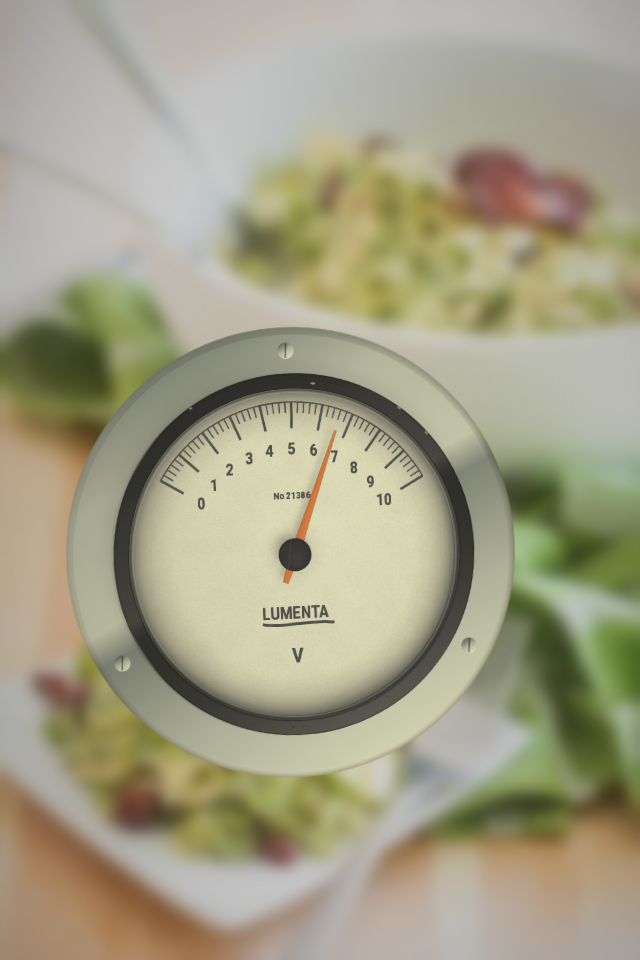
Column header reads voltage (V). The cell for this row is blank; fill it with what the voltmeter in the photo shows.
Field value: 6.6 V
